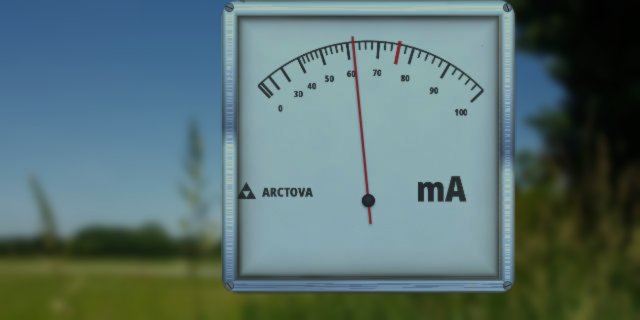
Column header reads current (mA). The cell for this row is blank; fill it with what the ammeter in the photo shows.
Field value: 62 mA
